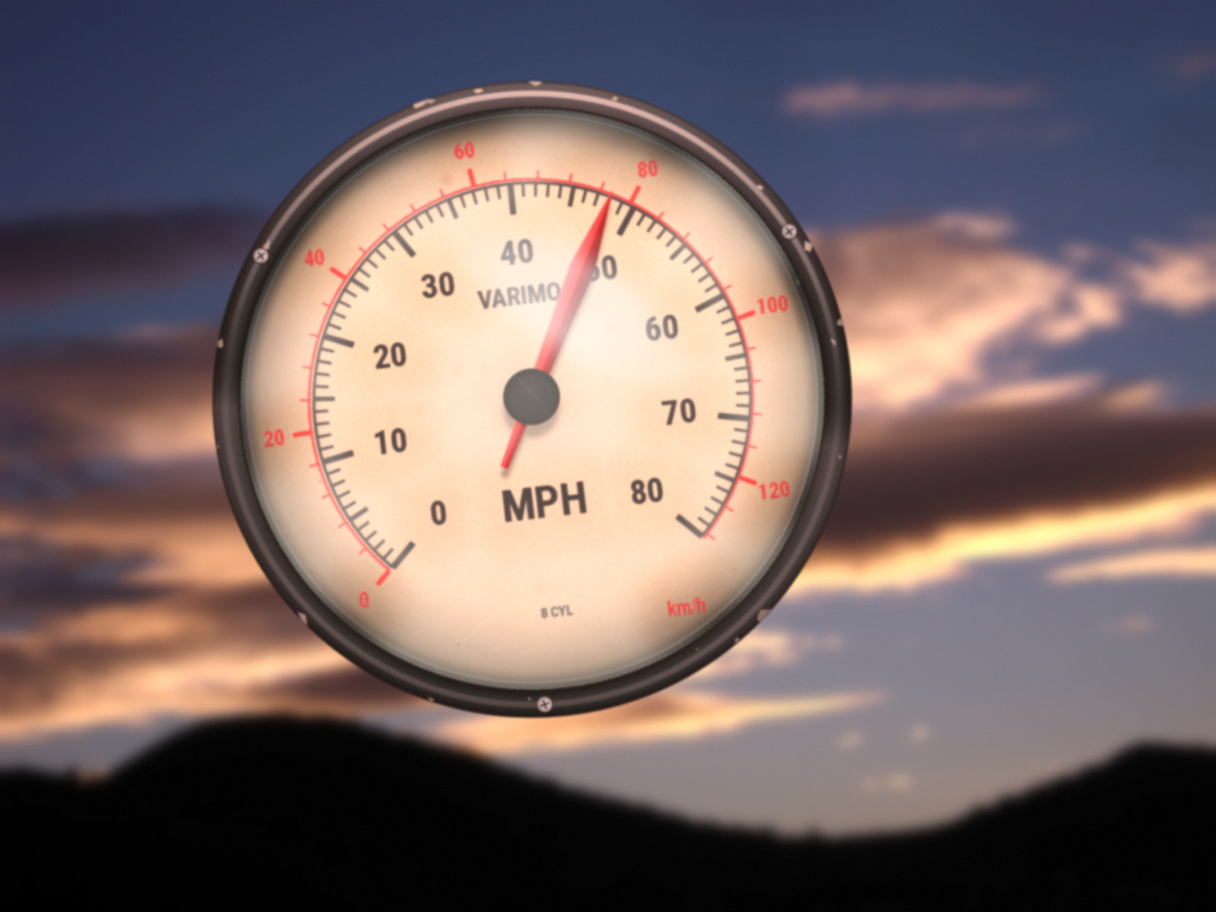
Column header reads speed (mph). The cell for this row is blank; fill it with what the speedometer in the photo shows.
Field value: 48 mph
